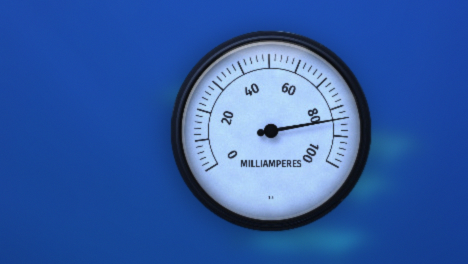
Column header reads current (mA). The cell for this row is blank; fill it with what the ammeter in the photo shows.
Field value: 84 mA
